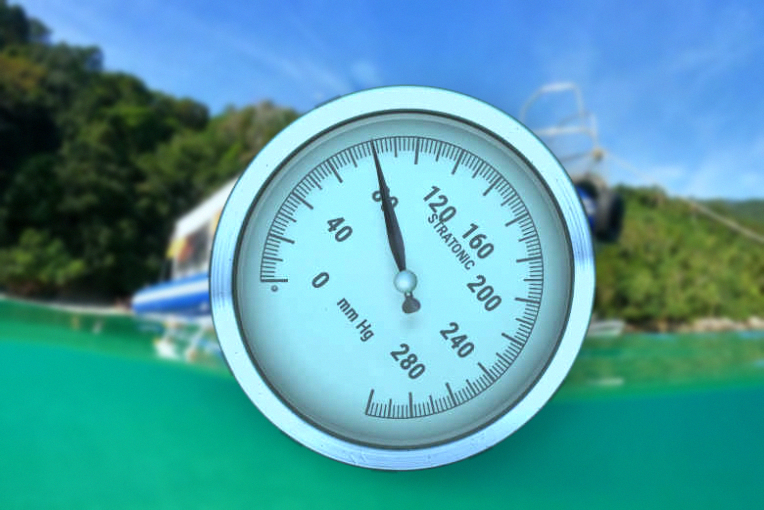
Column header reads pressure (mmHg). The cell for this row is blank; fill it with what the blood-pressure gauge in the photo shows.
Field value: 80 mmHg
